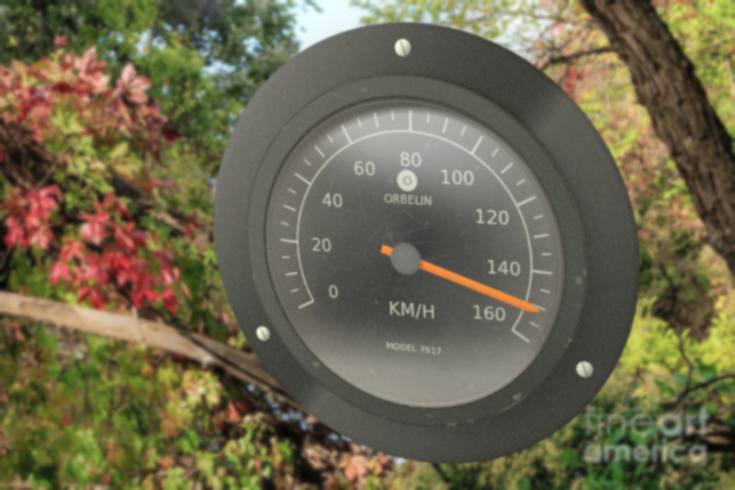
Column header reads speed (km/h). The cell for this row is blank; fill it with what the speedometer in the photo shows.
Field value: 150 km/h
